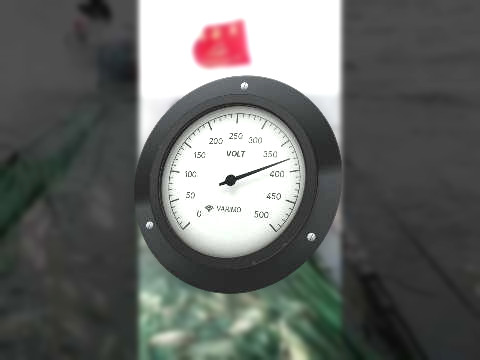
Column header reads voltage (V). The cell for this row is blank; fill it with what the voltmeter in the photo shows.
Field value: 380 V
